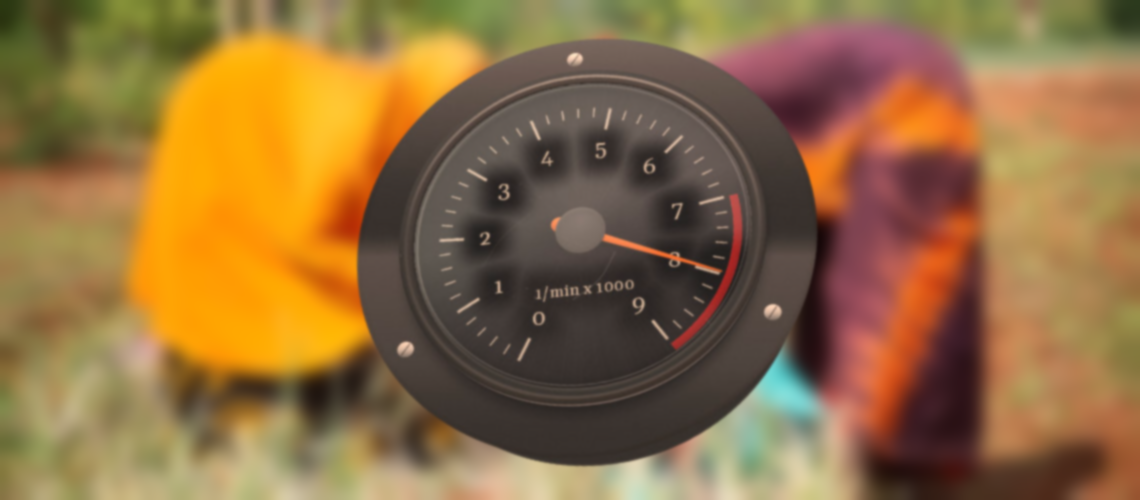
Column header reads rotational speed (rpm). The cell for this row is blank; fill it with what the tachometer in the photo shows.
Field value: 8000 rpm
